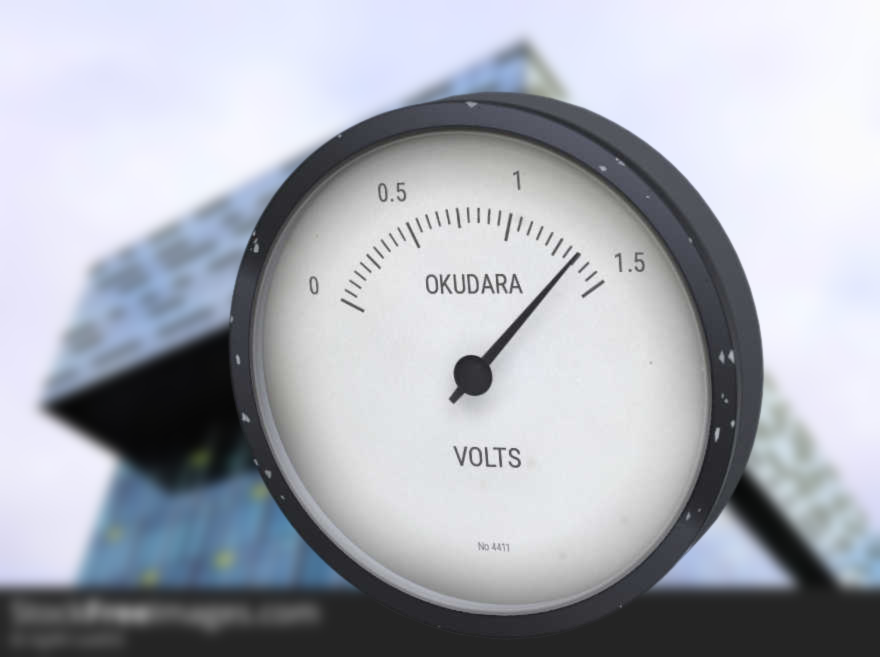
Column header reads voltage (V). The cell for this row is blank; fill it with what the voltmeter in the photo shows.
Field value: 1.35 V
